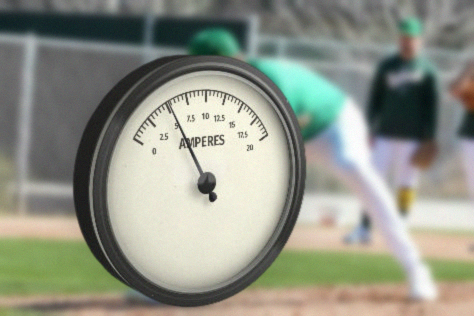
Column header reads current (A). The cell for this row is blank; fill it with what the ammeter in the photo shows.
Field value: 5 A
